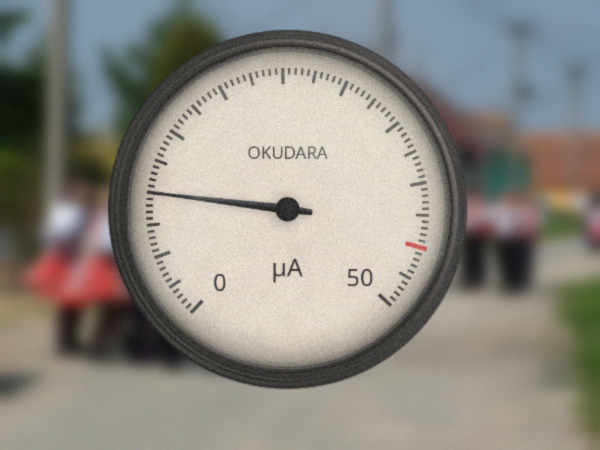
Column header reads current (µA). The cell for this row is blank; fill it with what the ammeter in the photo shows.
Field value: 10 µA
